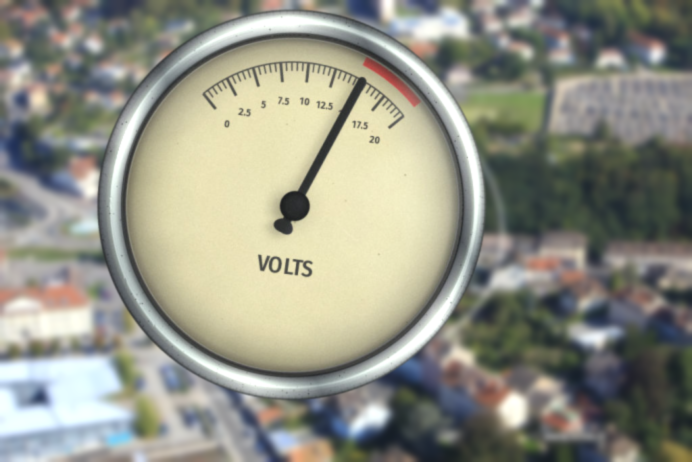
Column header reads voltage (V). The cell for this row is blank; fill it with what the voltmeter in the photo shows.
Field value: 15 V
